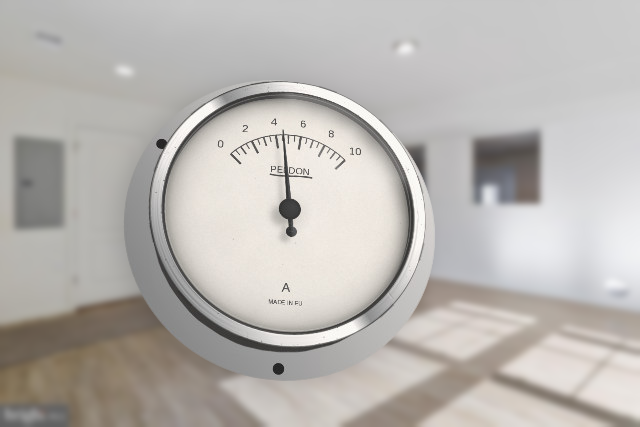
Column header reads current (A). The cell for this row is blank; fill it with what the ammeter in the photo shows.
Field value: 4.5 A
